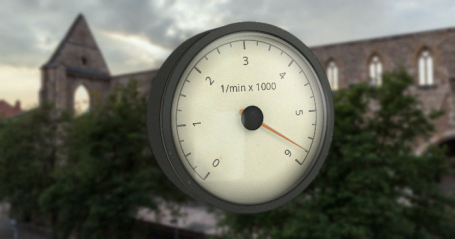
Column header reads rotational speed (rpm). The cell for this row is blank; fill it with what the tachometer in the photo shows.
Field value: 5750 rpm
